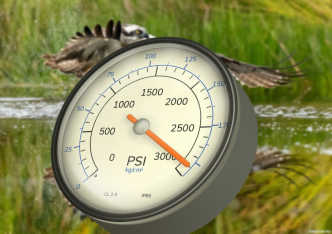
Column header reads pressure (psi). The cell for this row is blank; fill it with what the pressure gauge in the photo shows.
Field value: 2900 psi
